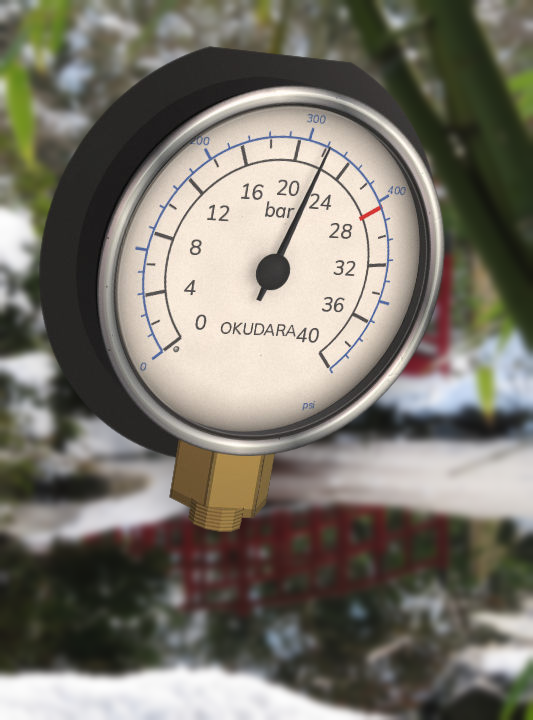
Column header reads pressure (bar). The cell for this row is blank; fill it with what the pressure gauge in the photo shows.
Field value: 22 bar
